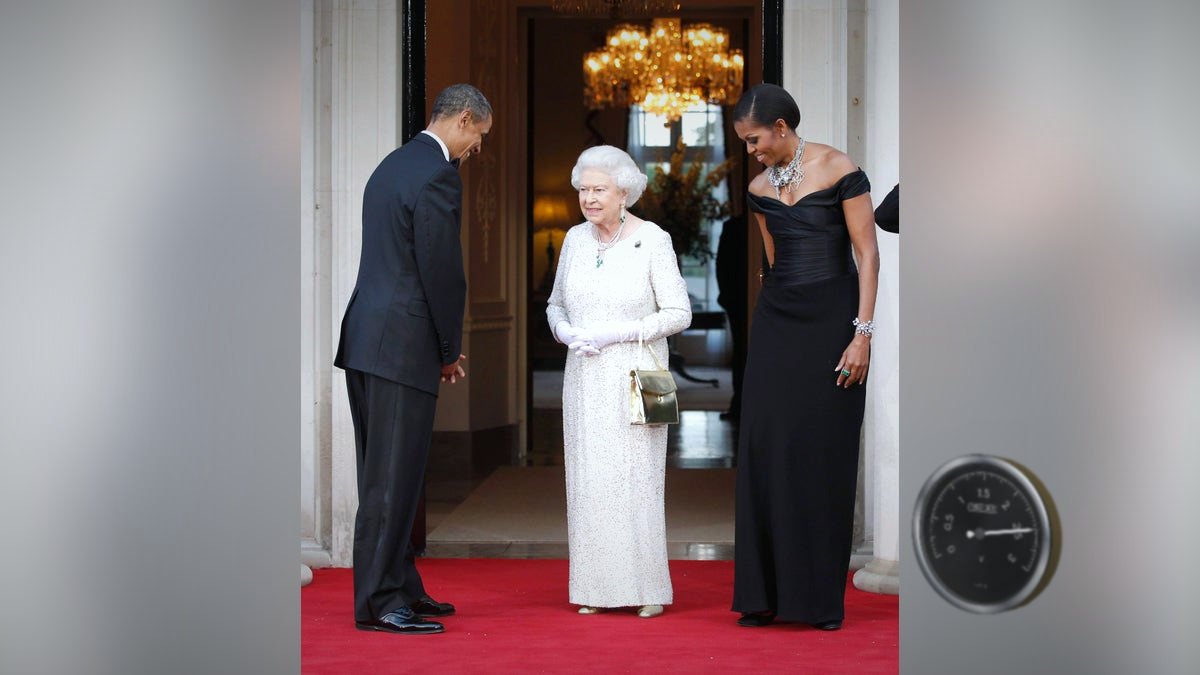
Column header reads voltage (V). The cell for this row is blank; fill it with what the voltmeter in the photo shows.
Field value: 2.5 V
